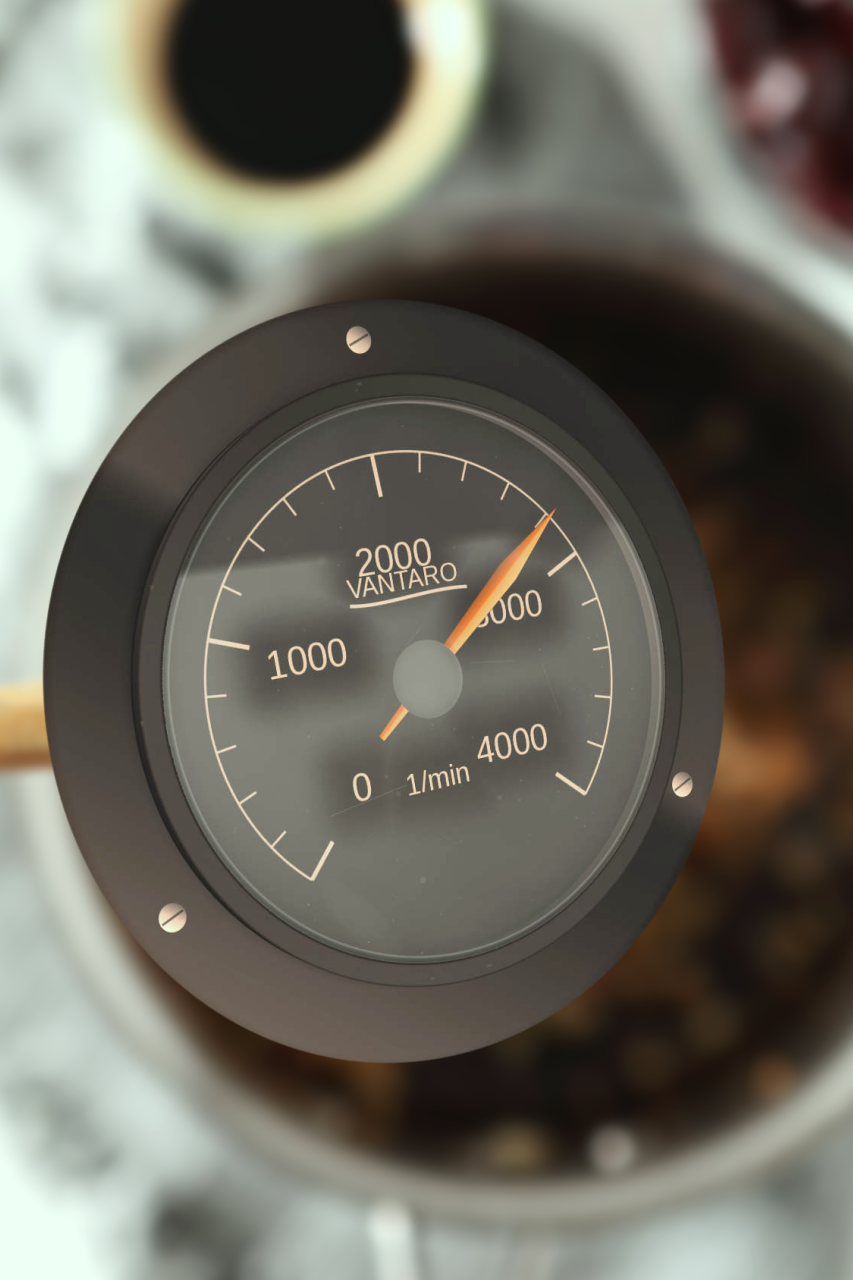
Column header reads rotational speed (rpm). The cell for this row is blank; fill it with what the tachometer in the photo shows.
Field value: 2800 rpm
